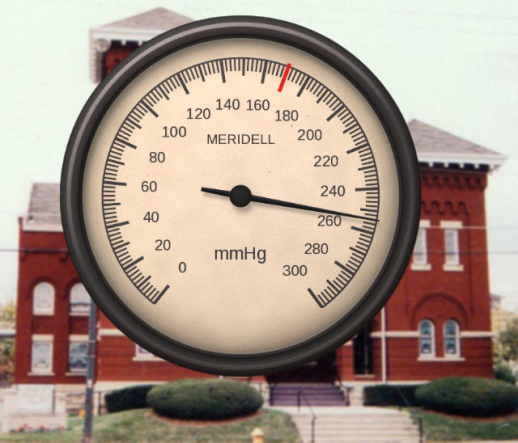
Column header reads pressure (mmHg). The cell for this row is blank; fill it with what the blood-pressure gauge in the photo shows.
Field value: 254 mmHg
